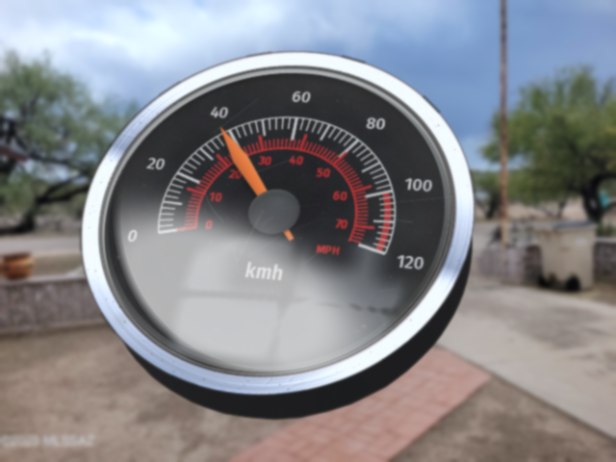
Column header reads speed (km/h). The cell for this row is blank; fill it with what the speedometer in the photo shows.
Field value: 38 km/h
